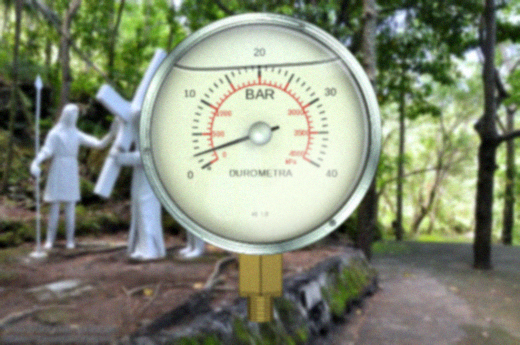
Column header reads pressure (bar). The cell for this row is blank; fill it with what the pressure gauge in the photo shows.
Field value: 2 bar
